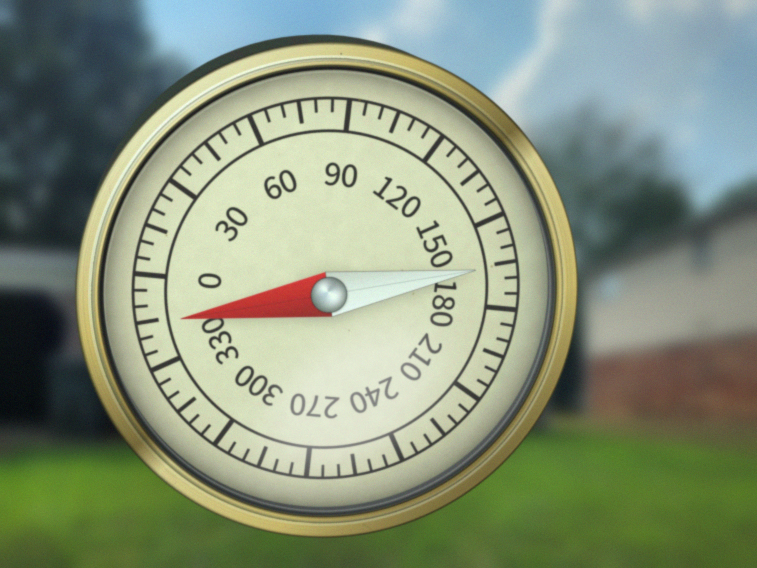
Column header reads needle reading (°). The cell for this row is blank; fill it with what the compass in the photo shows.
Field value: 345 °
